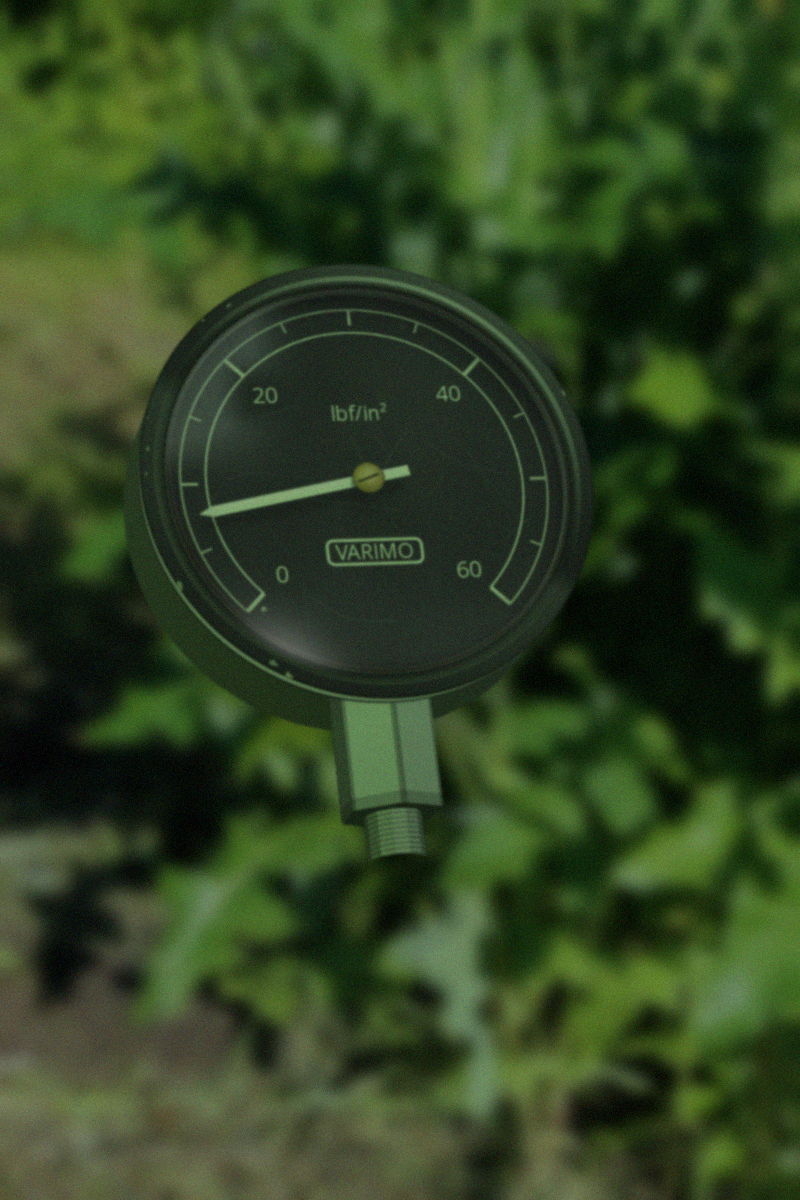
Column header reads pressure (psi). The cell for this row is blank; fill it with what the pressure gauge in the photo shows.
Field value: 7.5 psi
